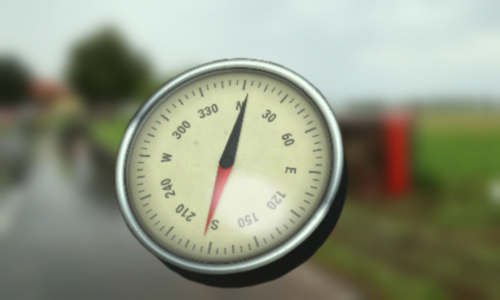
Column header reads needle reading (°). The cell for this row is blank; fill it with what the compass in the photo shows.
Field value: 185 °
